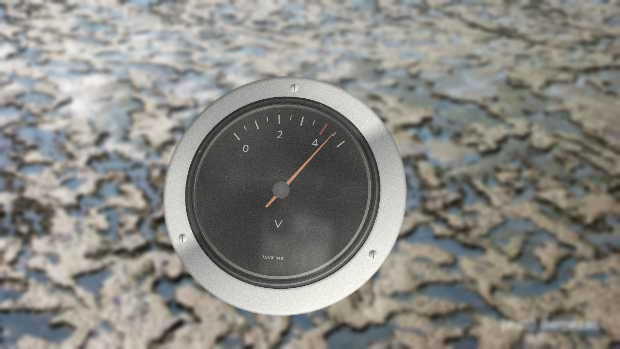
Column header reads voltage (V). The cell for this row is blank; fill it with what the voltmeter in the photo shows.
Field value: 4.5 V
